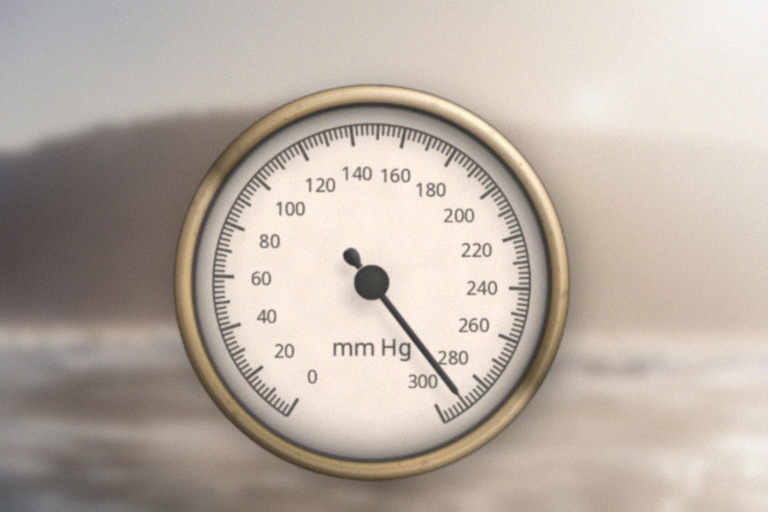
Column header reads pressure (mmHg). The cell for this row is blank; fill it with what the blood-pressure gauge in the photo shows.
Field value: 290 mmHg
